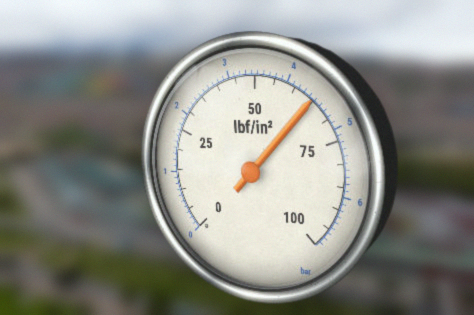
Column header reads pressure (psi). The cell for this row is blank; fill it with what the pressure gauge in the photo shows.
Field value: 65 psi
